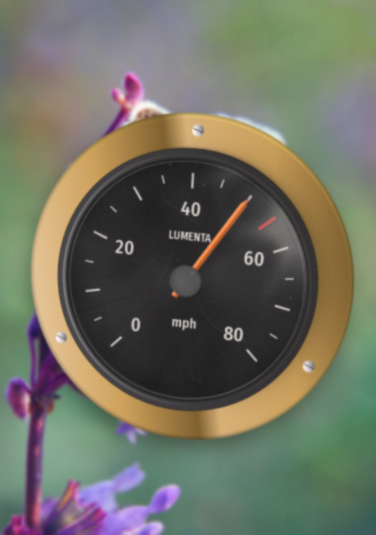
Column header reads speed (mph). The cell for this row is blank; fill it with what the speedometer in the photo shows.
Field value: 50 mph
